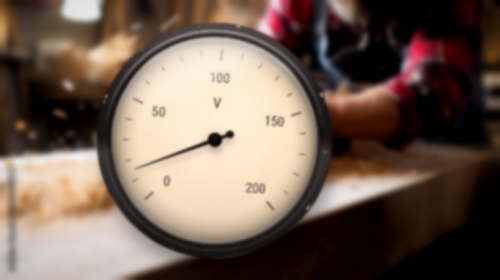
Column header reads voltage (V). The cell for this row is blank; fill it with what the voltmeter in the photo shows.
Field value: 15 V
